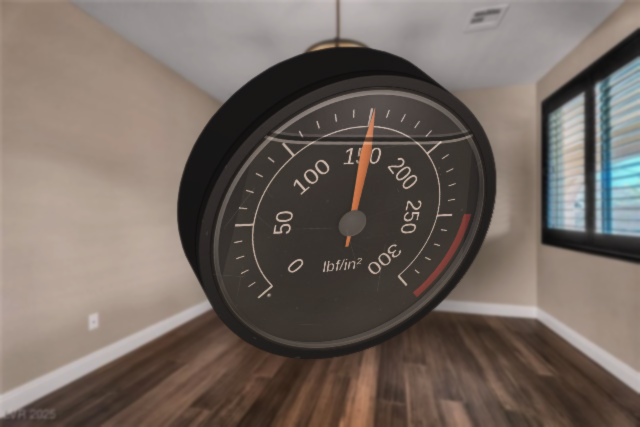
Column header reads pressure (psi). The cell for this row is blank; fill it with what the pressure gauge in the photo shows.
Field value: 150 psi
